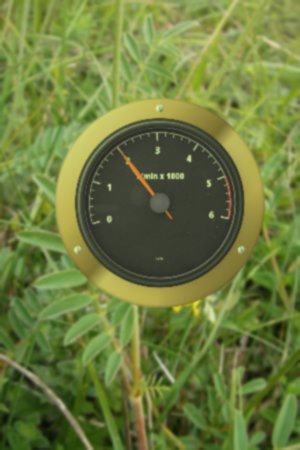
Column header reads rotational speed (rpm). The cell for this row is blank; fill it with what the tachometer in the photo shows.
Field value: 2000 rpm
